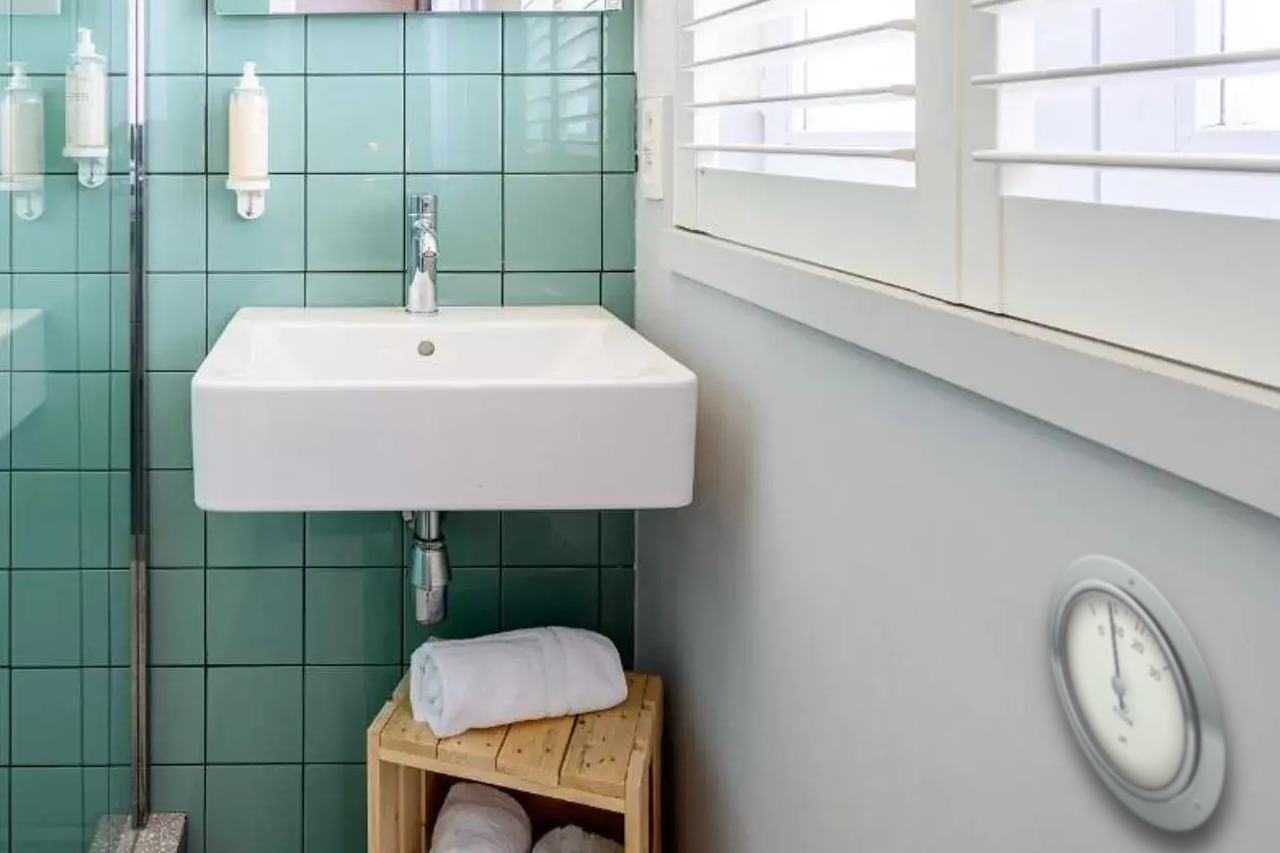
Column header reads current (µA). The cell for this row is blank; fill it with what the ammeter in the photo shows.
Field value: 10 µA
